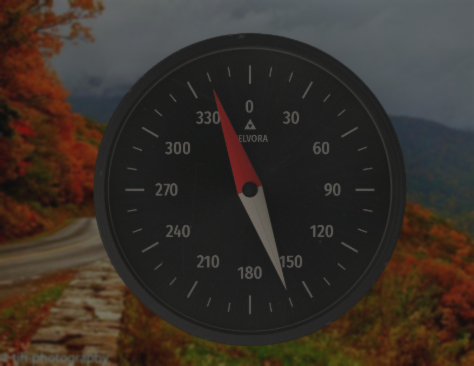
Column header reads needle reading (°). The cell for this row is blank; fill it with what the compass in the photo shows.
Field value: 340 °
